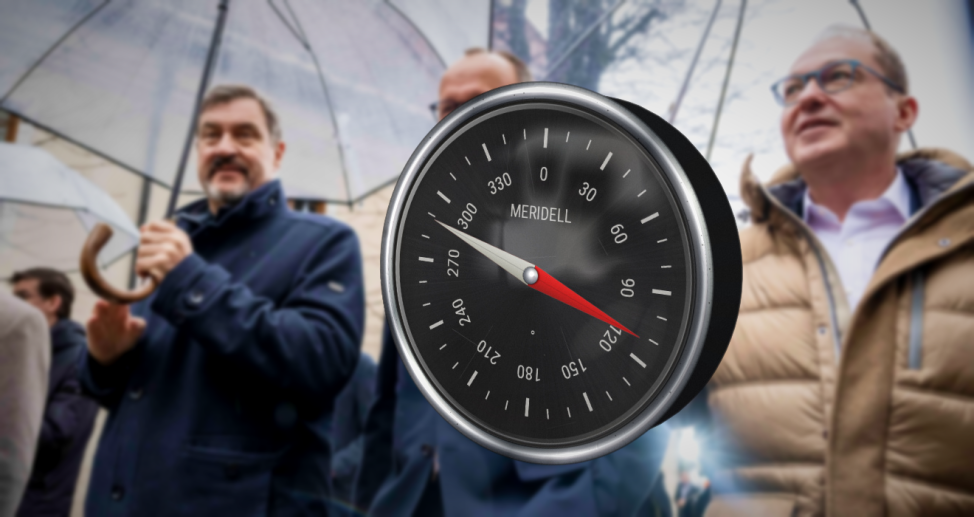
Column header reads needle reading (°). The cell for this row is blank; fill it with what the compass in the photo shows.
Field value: 110 °
